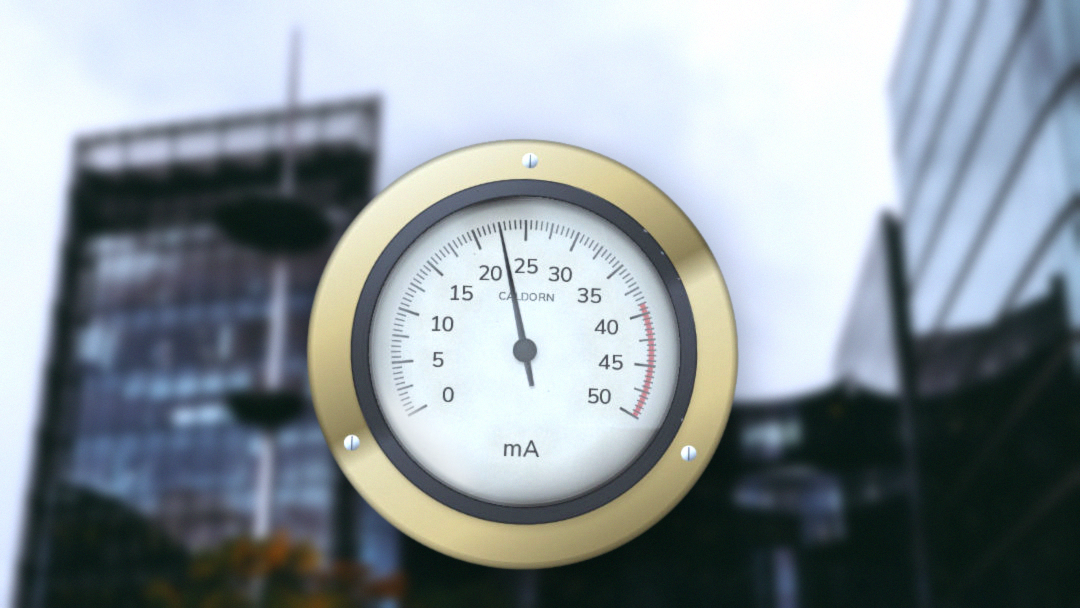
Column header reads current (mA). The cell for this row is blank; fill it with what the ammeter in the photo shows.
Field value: 22.5 mA
